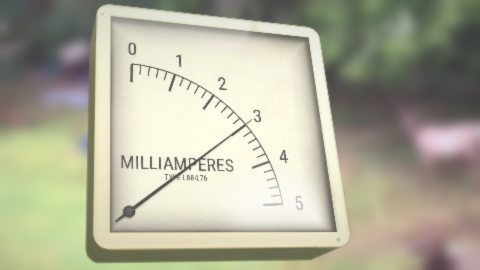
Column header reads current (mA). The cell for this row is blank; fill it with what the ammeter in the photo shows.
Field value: 3 mA
